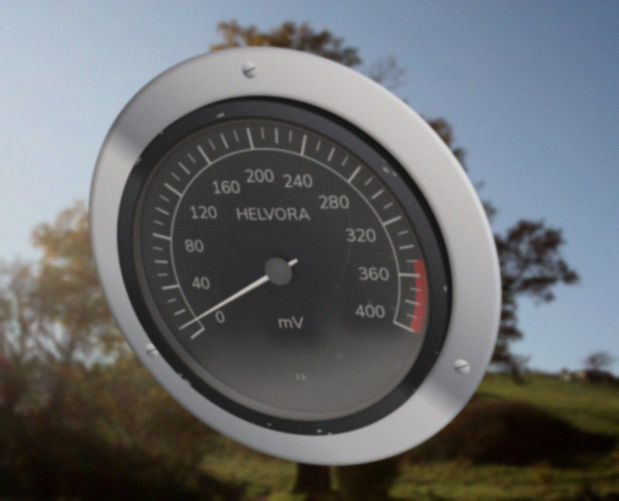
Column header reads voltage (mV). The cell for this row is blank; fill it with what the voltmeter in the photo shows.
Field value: 10 mV
